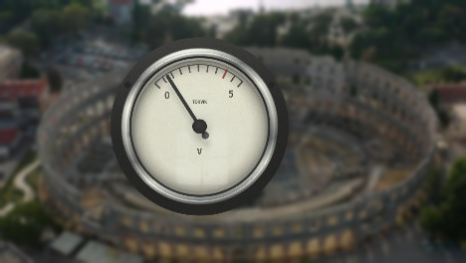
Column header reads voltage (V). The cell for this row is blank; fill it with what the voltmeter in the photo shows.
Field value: 0.75 V
